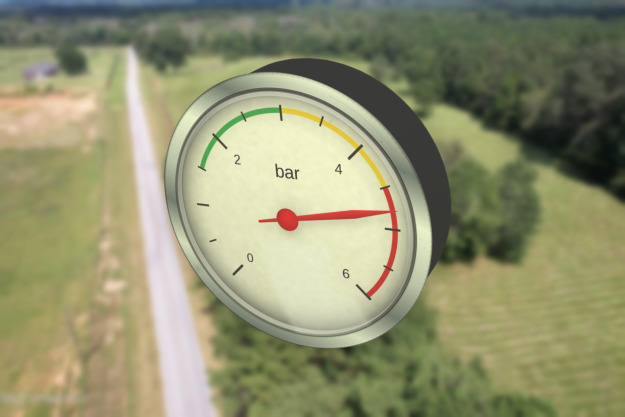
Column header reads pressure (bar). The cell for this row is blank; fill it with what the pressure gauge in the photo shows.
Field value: 4.75 bar
